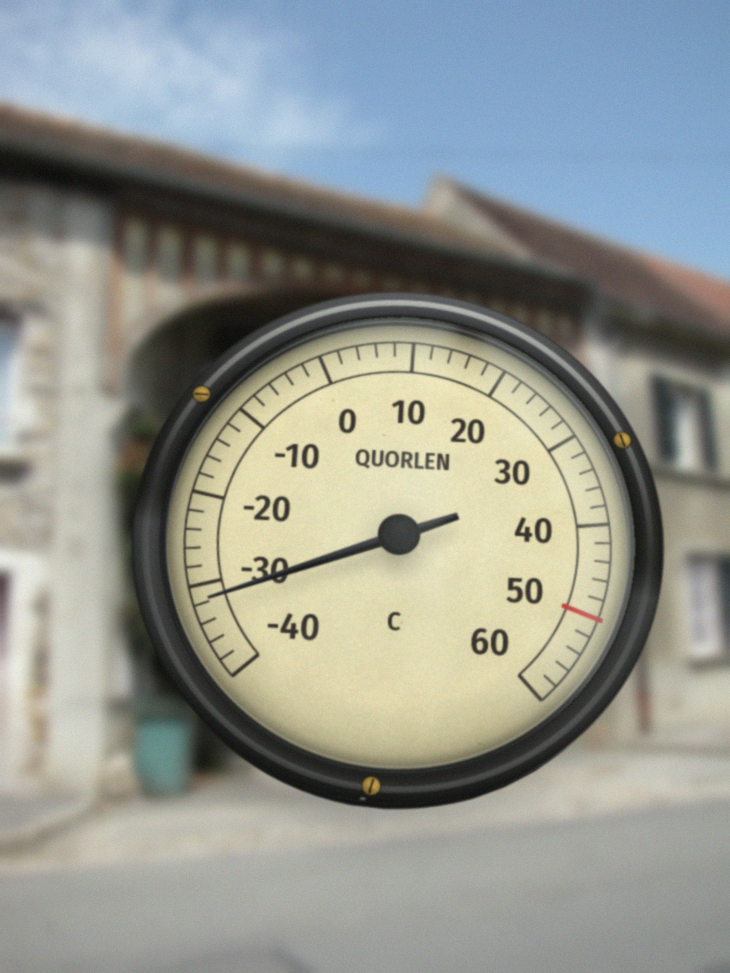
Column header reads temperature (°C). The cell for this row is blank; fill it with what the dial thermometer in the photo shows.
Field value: -32 °C
